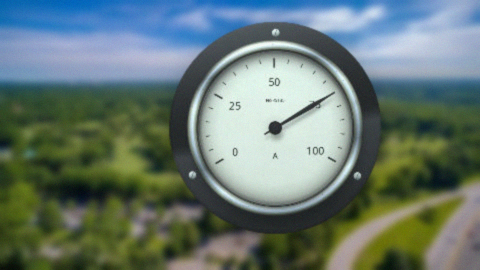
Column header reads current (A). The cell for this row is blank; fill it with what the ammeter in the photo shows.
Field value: 75 A
